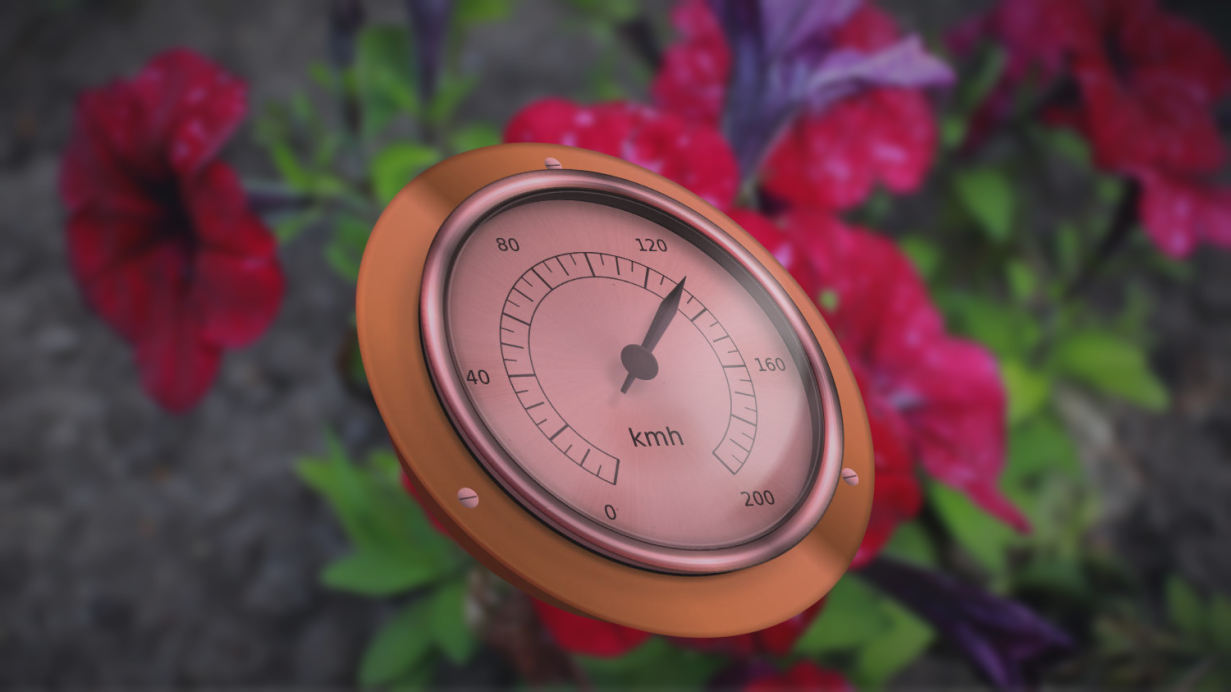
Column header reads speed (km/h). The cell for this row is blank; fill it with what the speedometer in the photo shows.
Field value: 130 km/h
